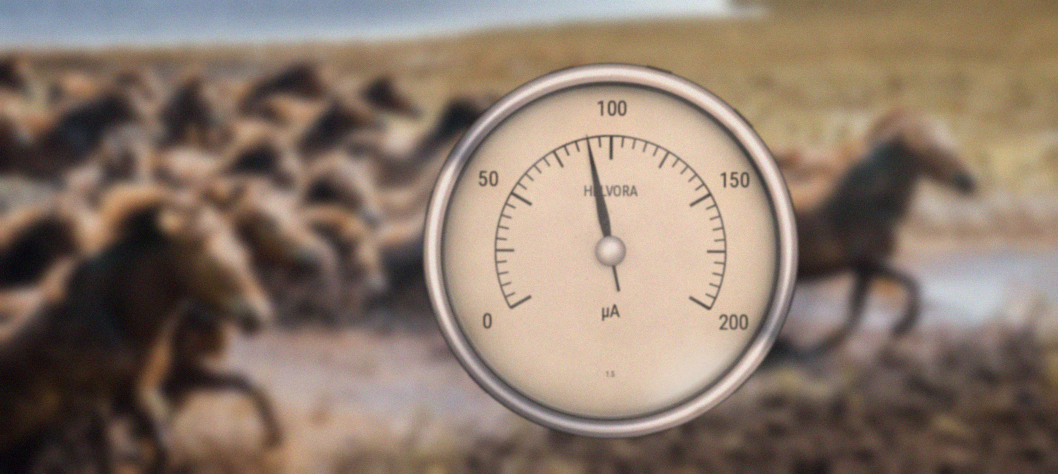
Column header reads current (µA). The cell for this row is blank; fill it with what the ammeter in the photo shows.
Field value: 90 µA
